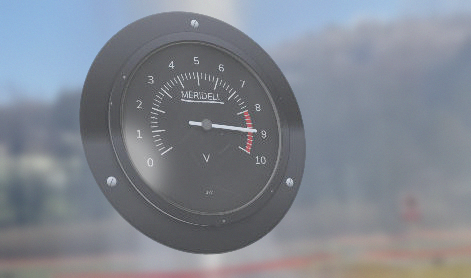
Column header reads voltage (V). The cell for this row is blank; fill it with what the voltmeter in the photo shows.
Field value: 9 V
